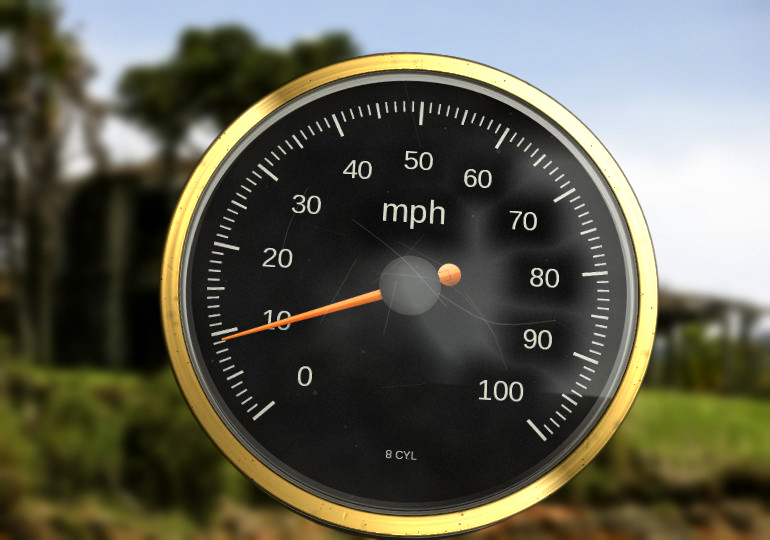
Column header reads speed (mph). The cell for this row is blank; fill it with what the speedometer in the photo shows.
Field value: 9 mph
